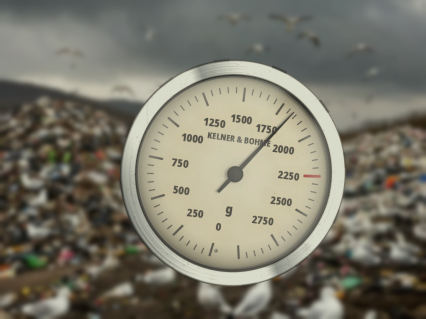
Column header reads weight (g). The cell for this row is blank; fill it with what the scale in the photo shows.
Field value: 1825 g
